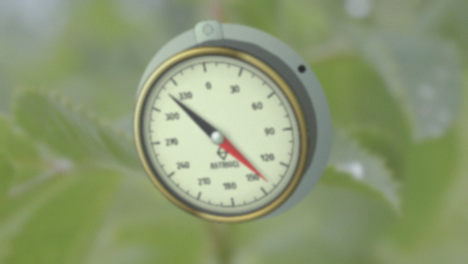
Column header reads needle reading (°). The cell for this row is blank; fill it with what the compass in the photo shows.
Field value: 140 °
